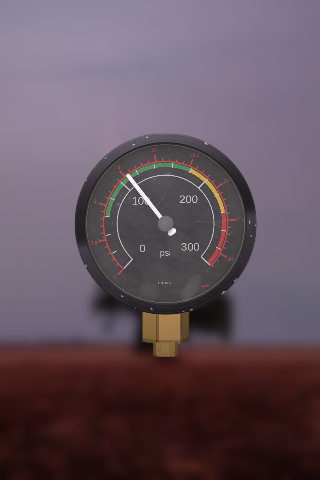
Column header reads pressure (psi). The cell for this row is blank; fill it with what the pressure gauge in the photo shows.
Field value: 110 psi
